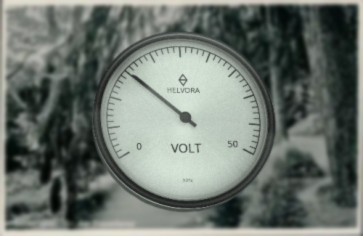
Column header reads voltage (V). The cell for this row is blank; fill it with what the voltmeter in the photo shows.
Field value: 15 V
